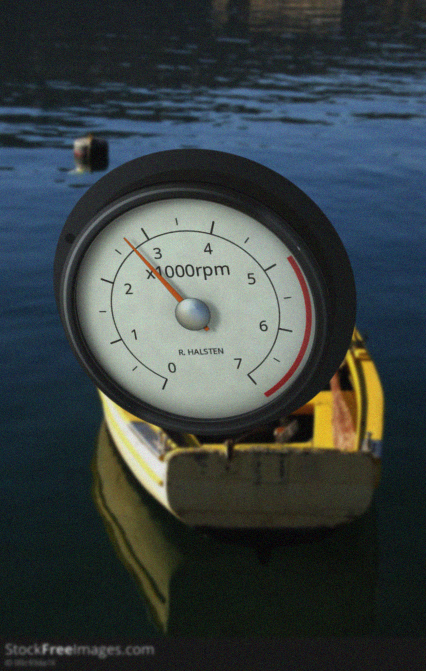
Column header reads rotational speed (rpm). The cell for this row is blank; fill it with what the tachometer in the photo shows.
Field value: 2750 rpm
